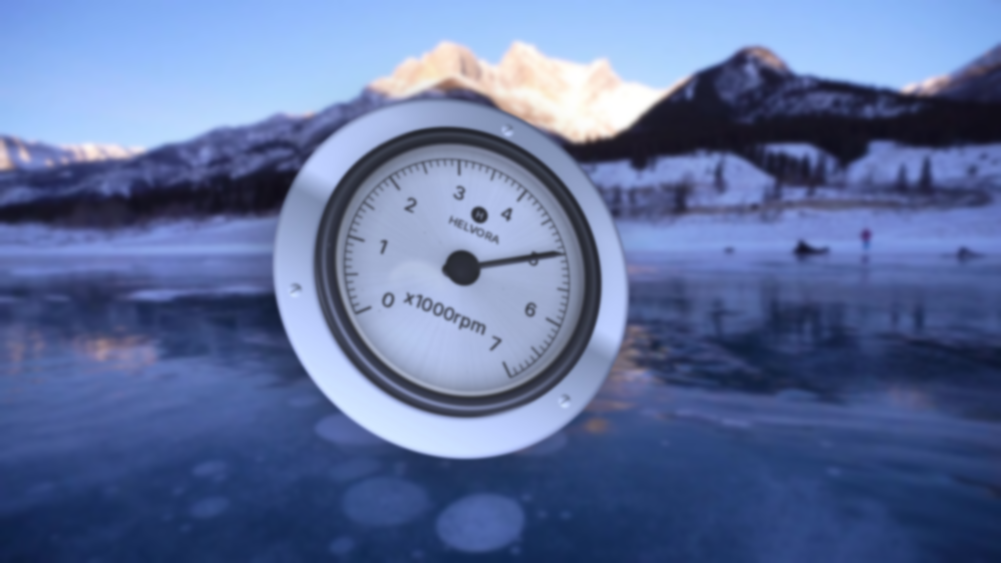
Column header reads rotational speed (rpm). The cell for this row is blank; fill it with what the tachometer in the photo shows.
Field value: 5000 rpm
